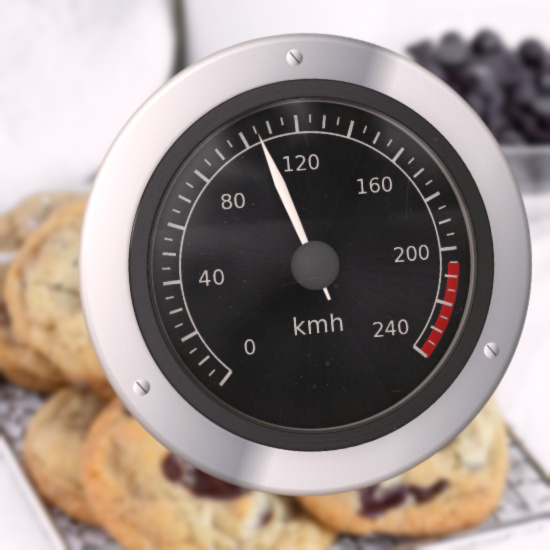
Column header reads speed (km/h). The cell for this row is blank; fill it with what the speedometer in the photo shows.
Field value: 105 km/h
